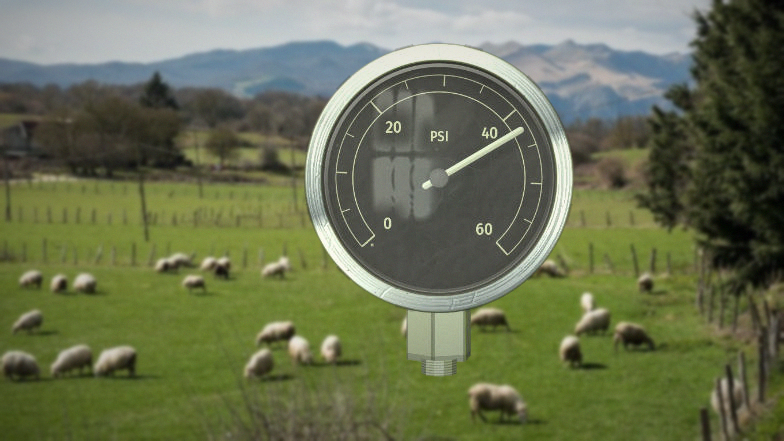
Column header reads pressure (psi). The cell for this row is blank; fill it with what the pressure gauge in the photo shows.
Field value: 42.5 psi
